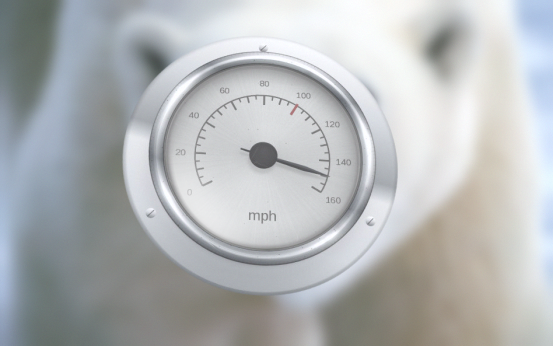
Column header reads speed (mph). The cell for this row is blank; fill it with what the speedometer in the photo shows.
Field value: 150 mph
